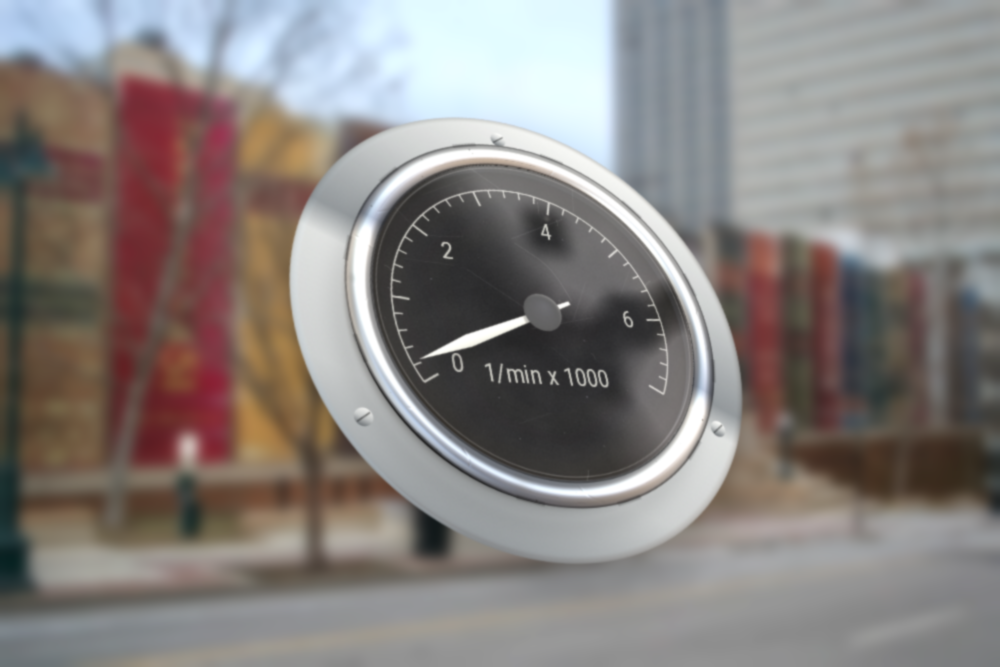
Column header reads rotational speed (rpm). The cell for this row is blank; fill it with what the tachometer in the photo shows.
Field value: 200 rpm
